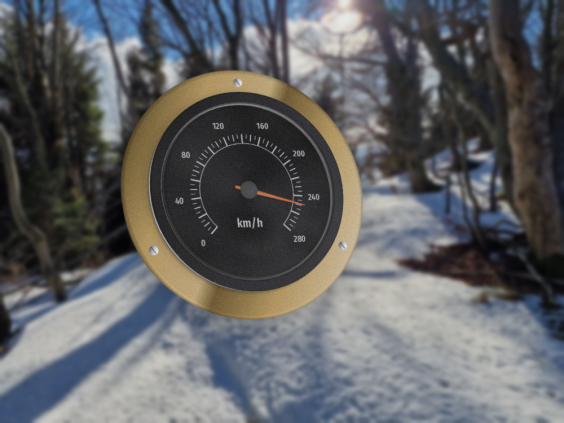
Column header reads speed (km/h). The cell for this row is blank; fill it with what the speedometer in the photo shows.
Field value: 250 km/h
